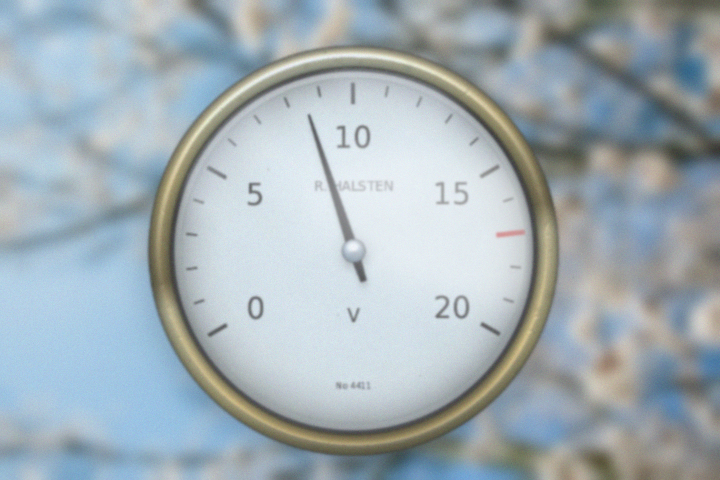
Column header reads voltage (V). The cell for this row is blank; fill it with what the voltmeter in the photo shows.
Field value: 8.5 V
